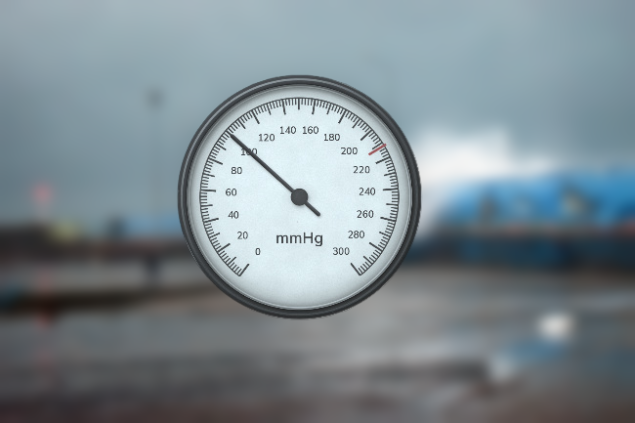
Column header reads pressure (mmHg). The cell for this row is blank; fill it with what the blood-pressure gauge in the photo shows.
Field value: 100 mmHg
